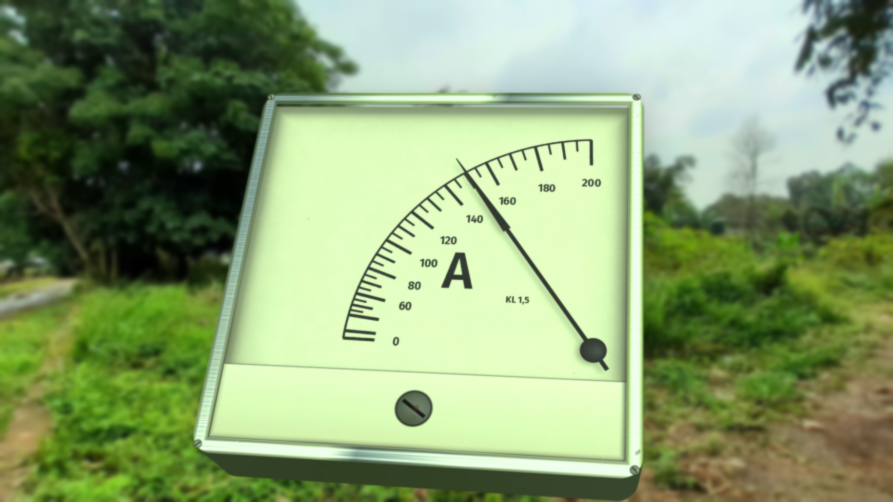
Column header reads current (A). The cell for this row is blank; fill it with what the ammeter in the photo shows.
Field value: 150 A
